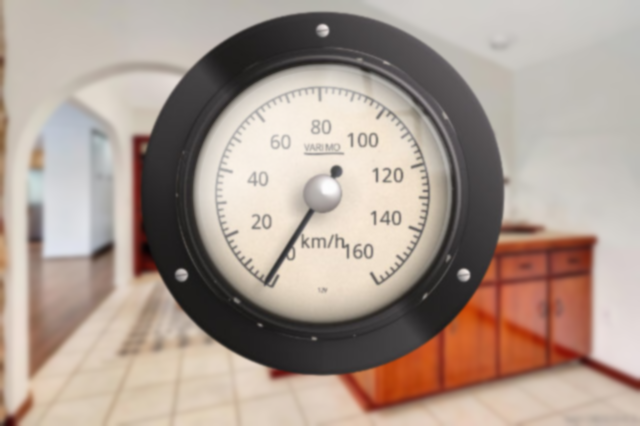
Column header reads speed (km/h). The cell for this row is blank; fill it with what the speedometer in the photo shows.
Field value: 2 km/h
